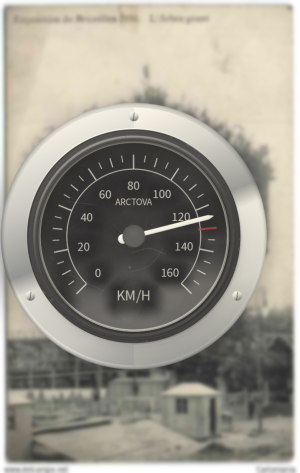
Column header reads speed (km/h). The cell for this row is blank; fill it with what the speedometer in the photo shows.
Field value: 125 km/h
